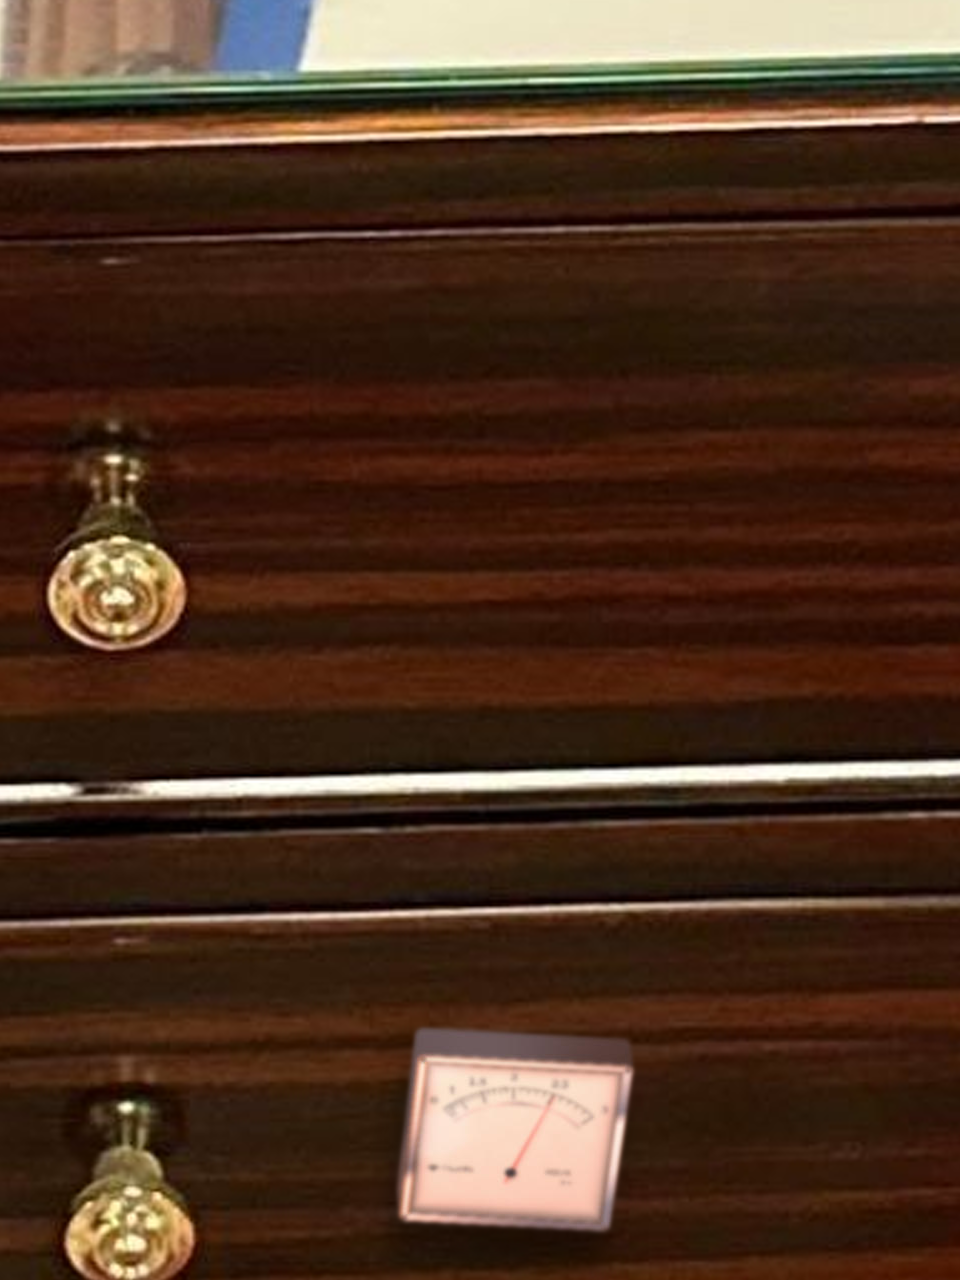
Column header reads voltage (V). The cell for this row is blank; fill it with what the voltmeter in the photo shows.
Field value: 2.5 V
